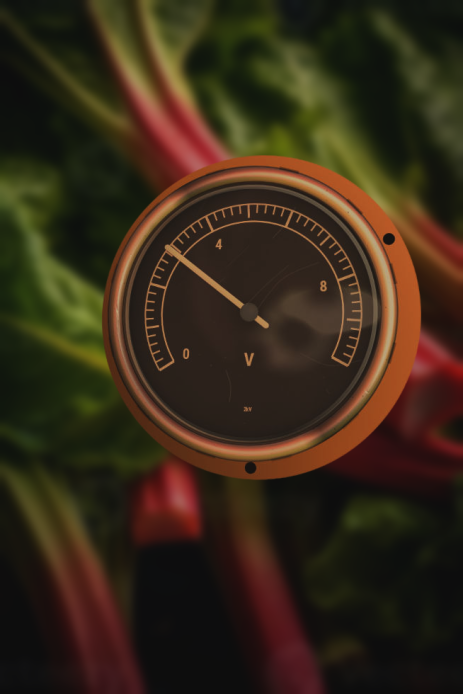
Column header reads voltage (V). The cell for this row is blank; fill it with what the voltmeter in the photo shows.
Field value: 2.9 V
